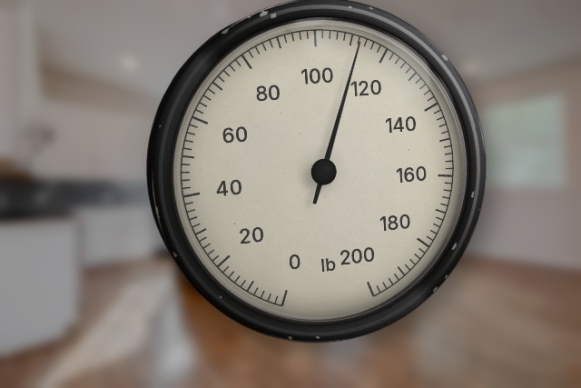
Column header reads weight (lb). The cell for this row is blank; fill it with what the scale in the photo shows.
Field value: 112 lb
